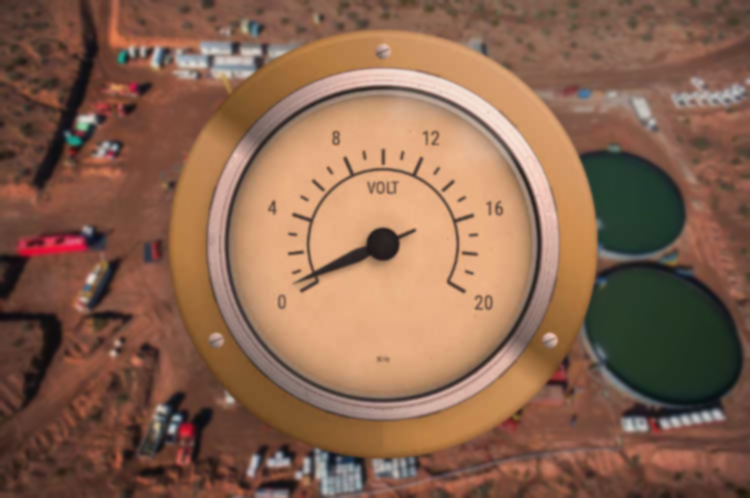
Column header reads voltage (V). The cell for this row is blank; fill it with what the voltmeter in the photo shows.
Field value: 0.5 V
